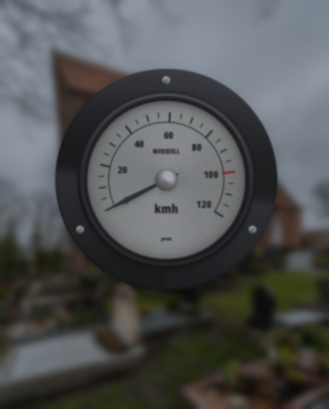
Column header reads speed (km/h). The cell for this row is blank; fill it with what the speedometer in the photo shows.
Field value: 0 km/h
